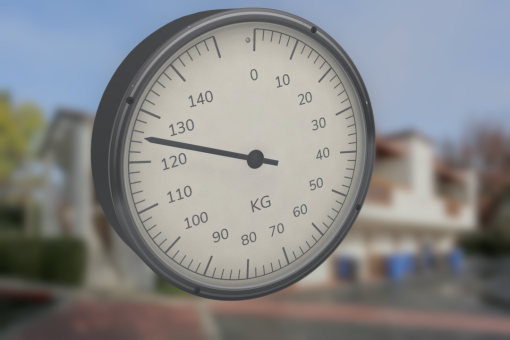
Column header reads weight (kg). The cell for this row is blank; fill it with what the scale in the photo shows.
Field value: 125 kg
